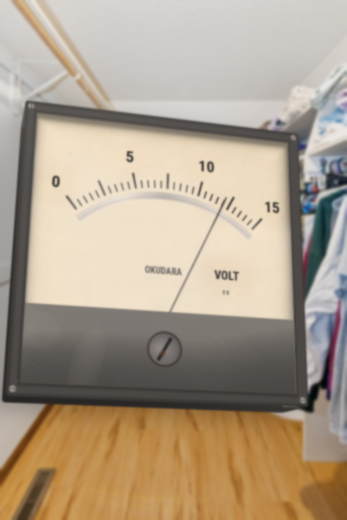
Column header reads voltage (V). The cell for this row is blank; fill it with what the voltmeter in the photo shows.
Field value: 12 V
